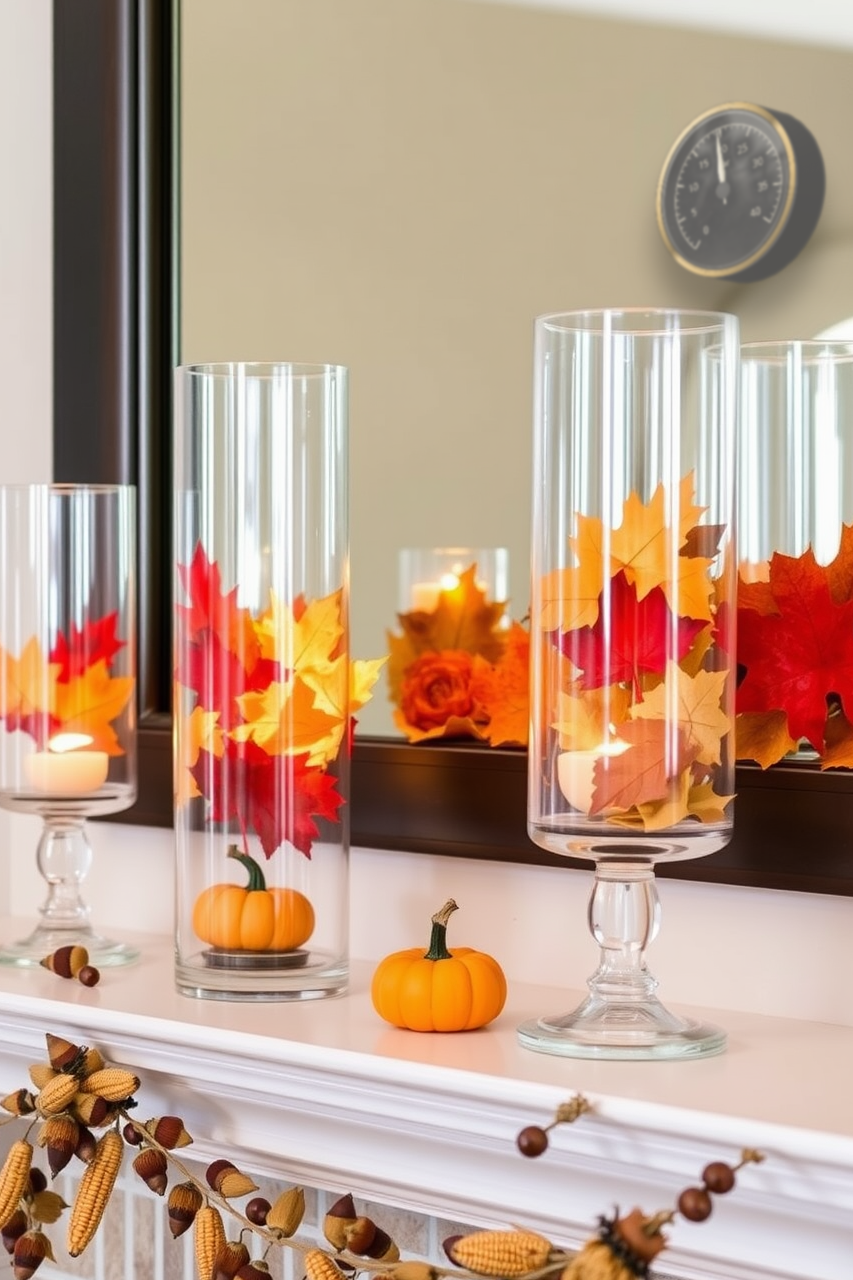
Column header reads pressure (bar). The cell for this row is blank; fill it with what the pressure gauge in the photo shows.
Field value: 20 bar
